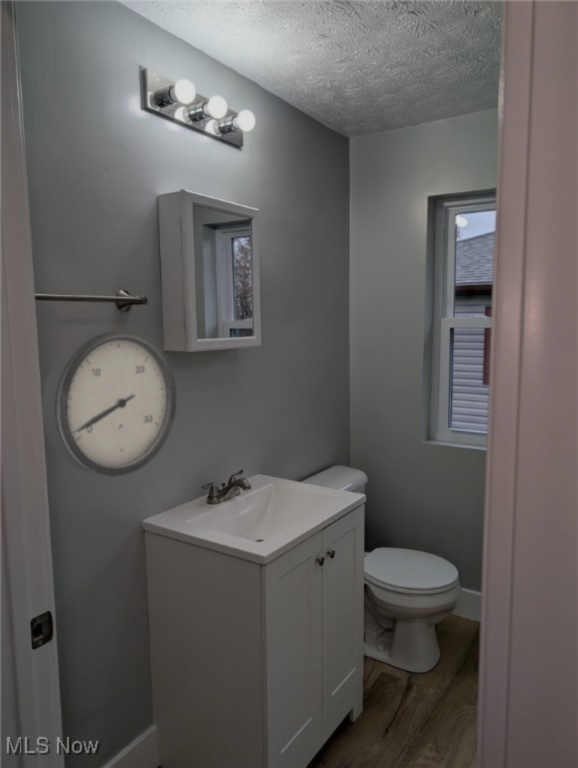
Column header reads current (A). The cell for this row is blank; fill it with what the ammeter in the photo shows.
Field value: 1 A
